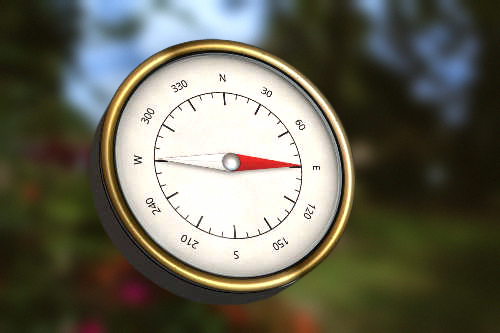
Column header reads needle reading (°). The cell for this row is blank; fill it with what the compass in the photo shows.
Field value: 90 °
